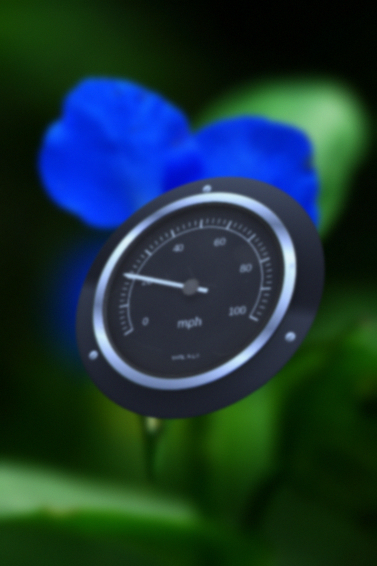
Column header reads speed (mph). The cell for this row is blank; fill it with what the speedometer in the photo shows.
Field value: 20 mph
